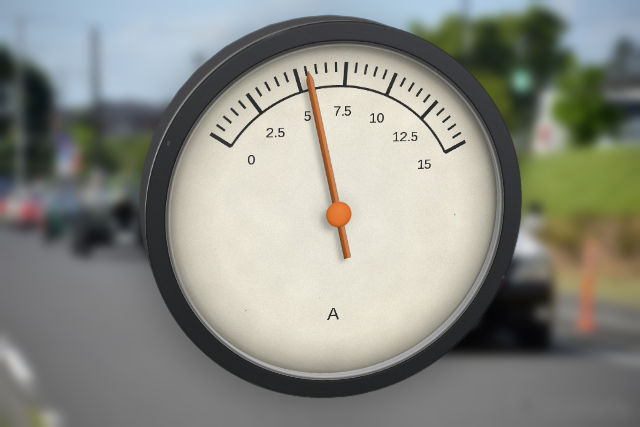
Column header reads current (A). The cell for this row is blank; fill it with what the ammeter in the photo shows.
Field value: 5.5 A
